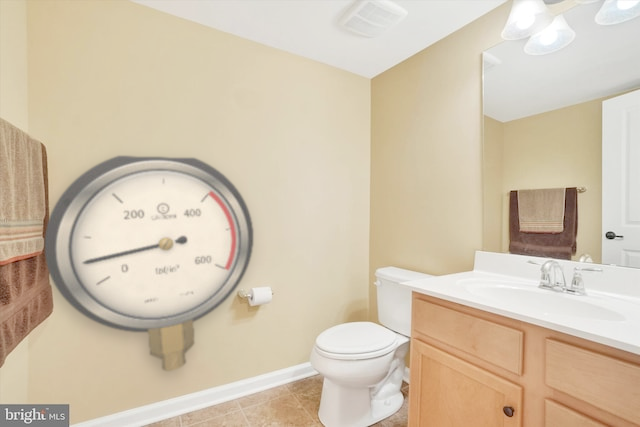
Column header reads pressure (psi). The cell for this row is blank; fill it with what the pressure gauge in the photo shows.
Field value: 50 psi
